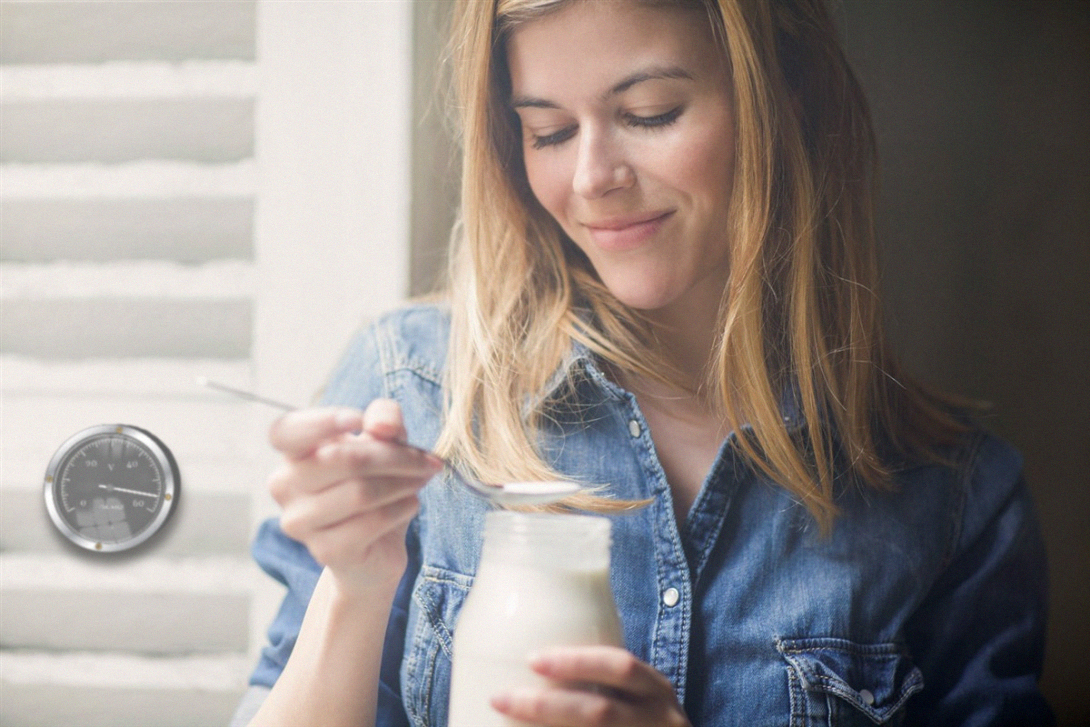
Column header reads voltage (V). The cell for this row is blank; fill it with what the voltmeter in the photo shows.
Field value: 55 V
